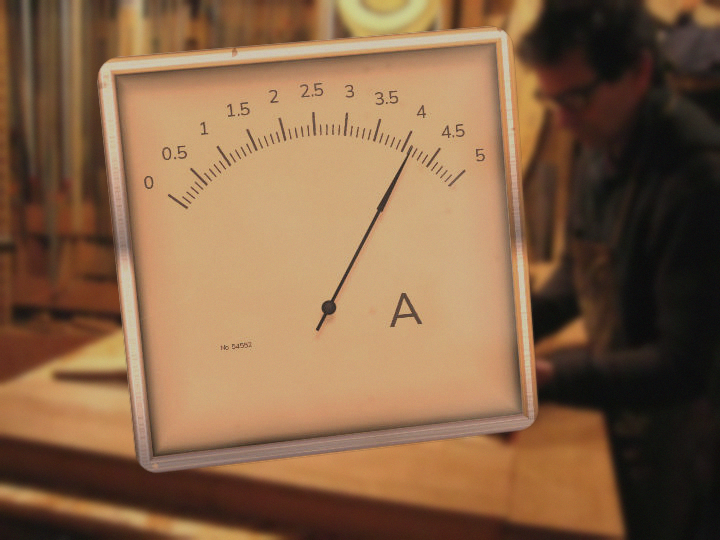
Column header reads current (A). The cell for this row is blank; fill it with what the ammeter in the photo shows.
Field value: 4.1 A
